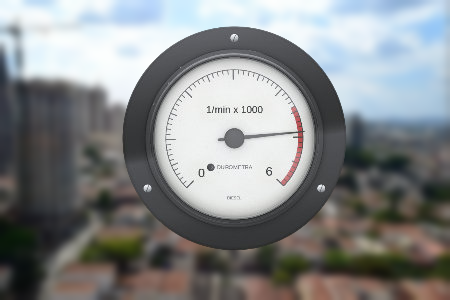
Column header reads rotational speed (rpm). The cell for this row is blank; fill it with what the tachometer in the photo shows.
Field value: 4900 rpm
